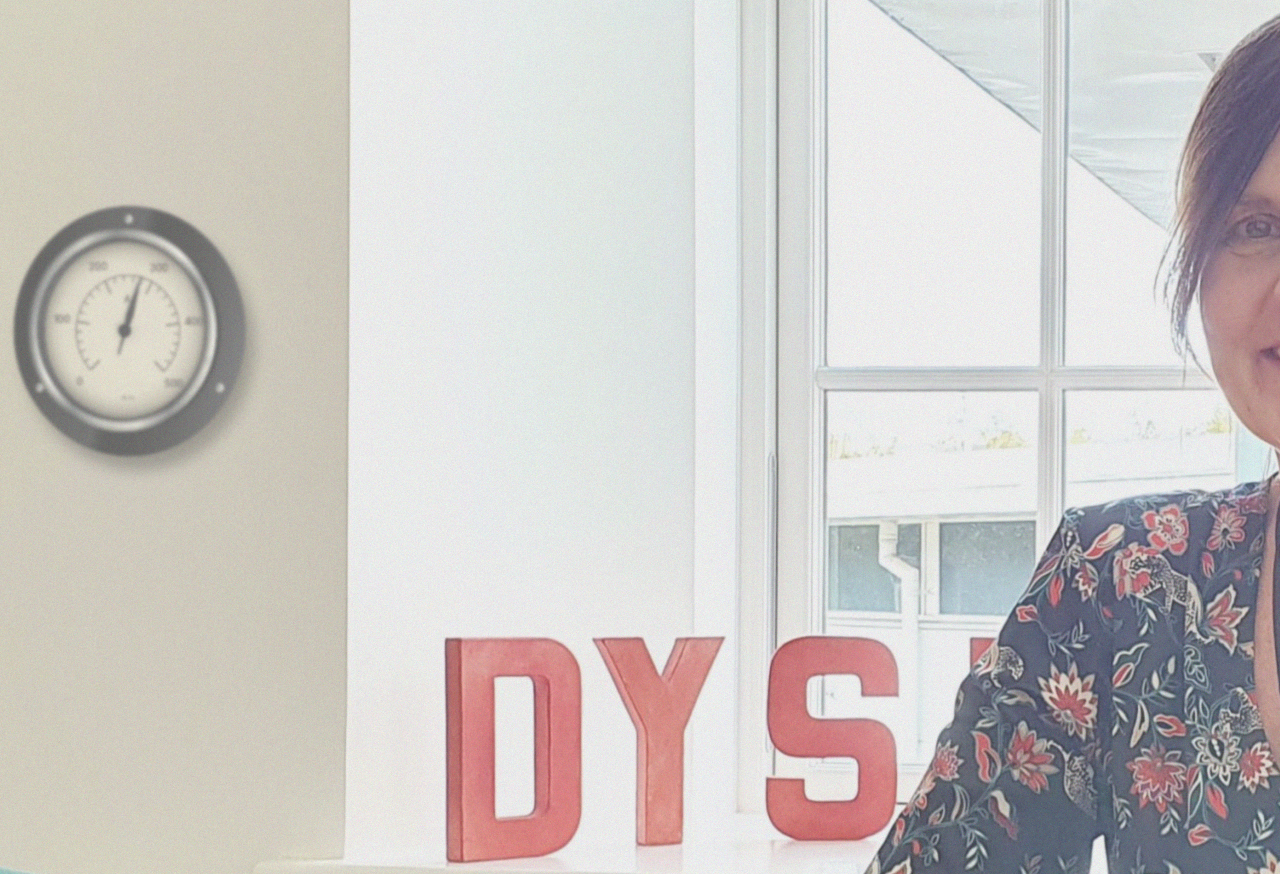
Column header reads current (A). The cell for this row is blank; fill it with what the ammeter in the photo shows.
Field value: 280 A
